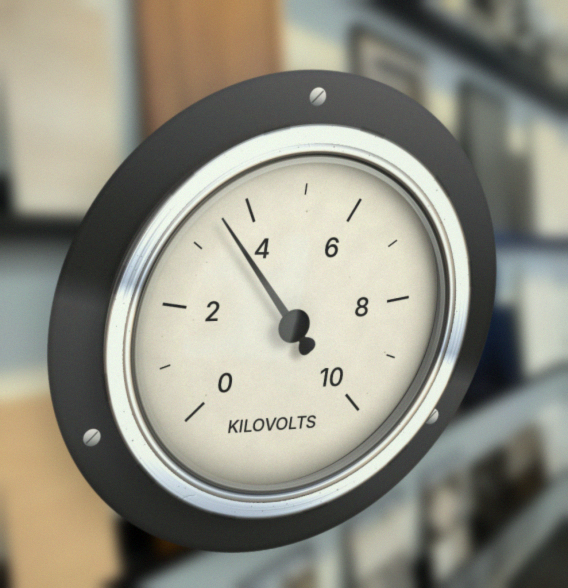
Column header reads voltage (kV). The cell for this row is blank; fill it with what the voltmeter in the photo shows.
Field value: 3.5 kV
